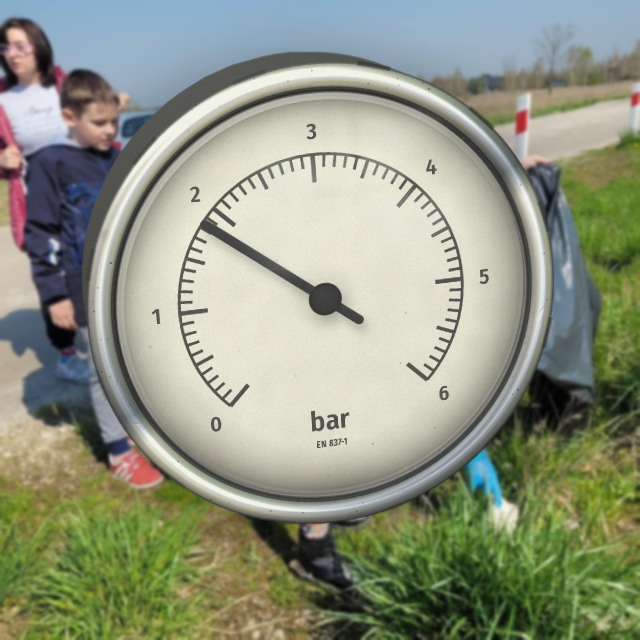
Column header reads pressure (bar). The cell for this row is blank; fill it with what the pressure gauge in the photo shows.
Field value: 1.85 bar
